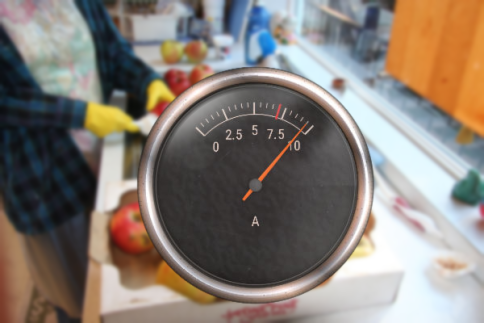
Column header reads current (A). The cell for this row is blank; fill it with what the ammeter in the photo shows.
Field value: 9.5 A
